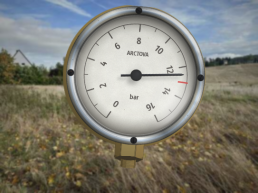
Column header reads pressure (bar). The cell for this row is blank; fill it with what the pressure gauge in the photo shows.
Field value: 12.5 bar
